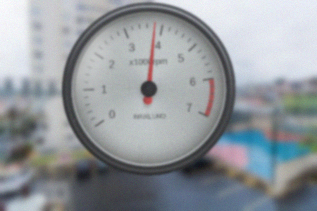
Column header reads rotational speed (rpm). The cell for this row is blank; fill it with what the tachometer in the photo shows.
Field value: 3800 rpm
